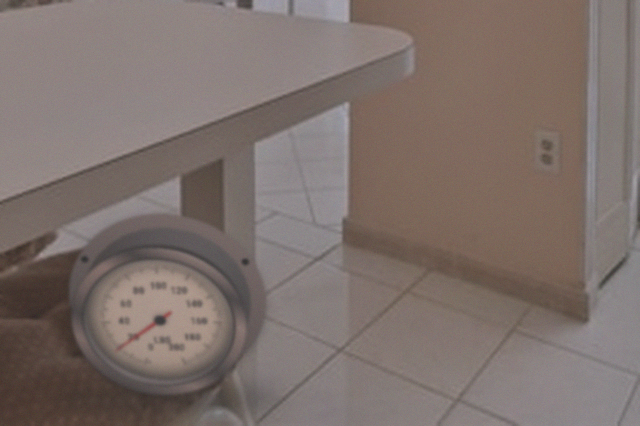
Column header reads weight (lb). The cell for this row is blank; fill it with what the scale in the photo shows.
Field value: 20 lb
